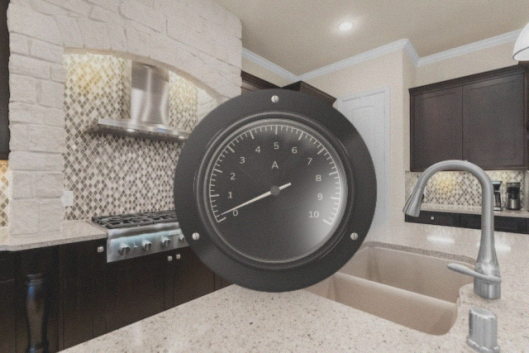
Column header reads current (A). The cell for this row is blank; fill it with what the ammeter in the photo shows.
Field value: 0.2 A
